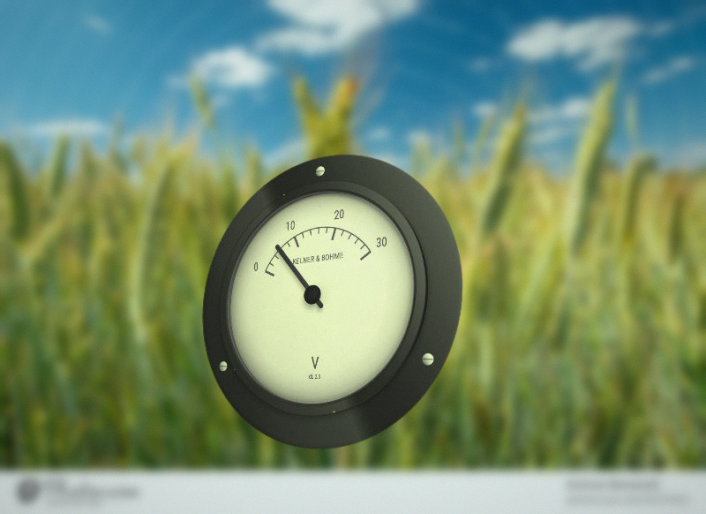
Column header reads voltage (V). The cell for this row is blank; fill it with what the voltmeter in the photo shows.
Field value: 6 V
